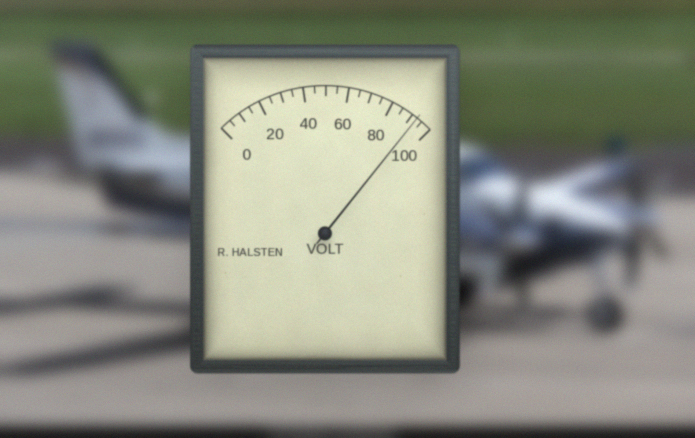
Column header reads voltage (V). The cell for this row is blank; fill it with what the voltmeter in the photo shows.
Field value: 92.5 V
